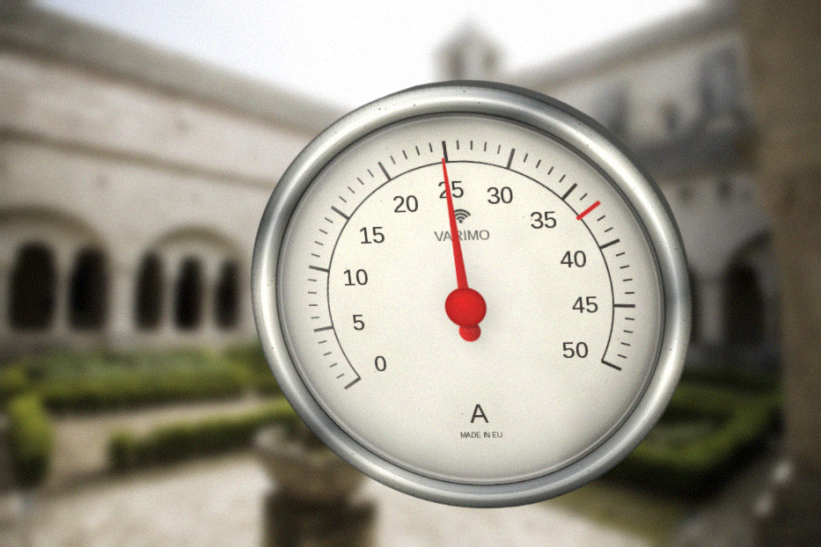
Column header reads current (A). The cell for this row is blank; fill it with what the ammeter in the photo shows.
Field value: 25 A
